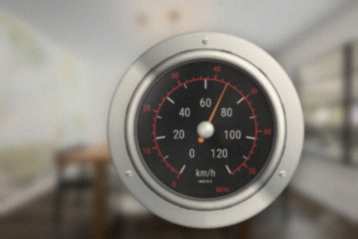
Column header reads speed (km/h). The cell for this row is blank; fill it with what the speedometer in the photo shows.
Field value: 70 km/h
